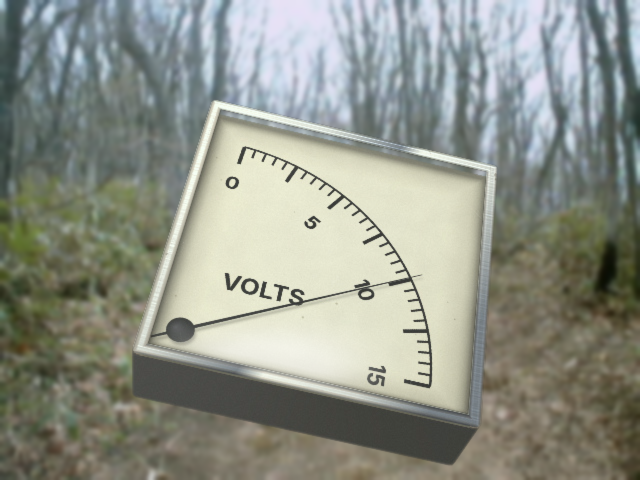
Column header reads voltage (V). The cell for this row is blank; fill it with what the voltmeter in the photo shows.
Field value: 10 V
